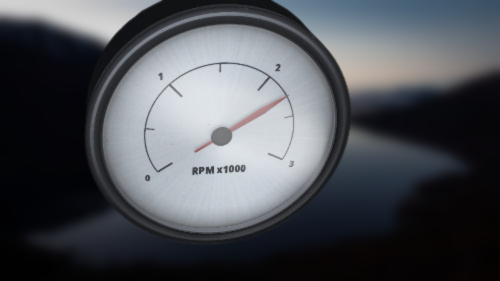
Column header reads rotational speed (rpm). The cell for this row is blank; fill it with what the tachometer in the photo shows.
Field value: 2250 rpm
